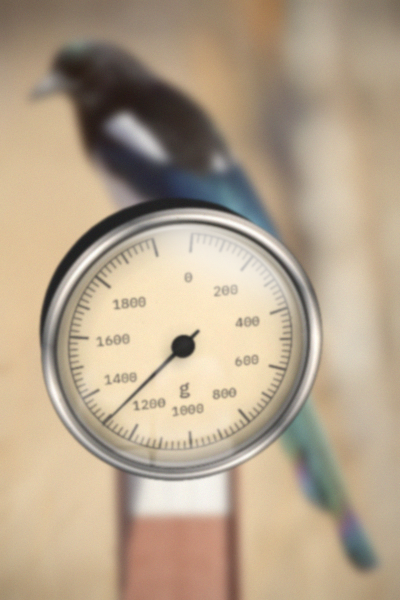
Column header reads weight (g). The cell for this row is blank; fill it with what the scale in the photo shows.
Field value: 1300 g
